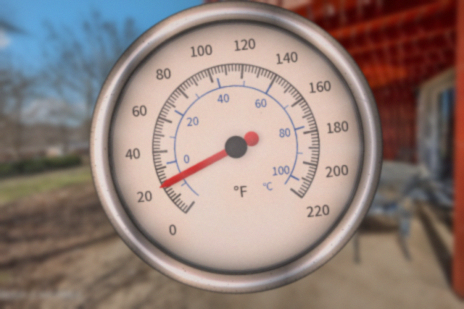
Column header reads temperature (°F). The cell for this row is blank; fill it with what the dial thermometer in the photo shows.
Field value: 20 °F
